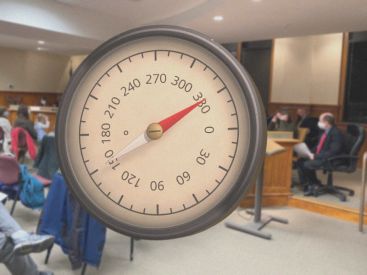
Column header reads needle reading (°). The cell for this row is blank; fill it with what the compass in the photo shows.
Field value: 330 °
